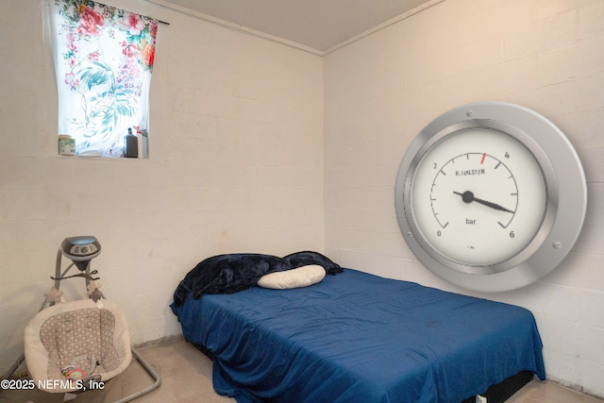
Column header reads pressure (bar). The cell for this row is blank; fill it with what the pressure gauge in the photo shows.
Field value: 5.5 bar
